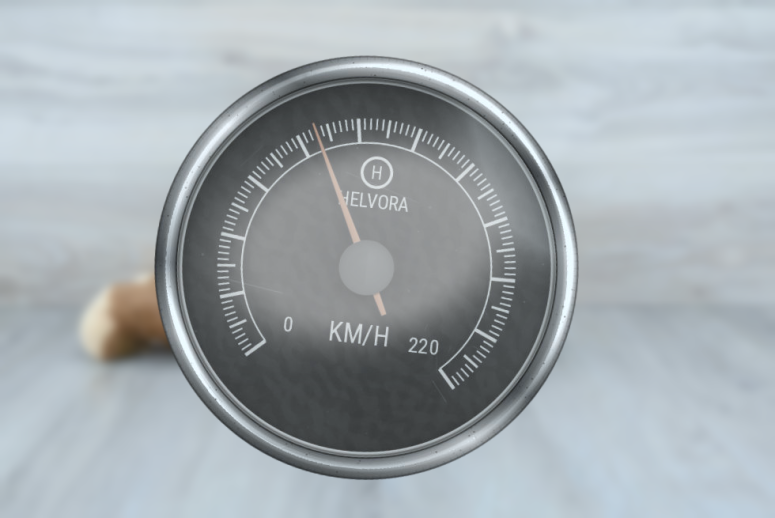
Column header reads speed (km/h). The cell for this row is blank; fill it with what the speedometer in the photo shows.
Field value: 86 km/h
